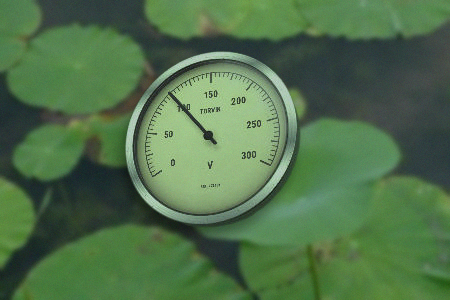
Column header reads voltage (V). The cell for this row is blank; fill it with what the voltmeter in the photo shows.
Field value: 100 V
